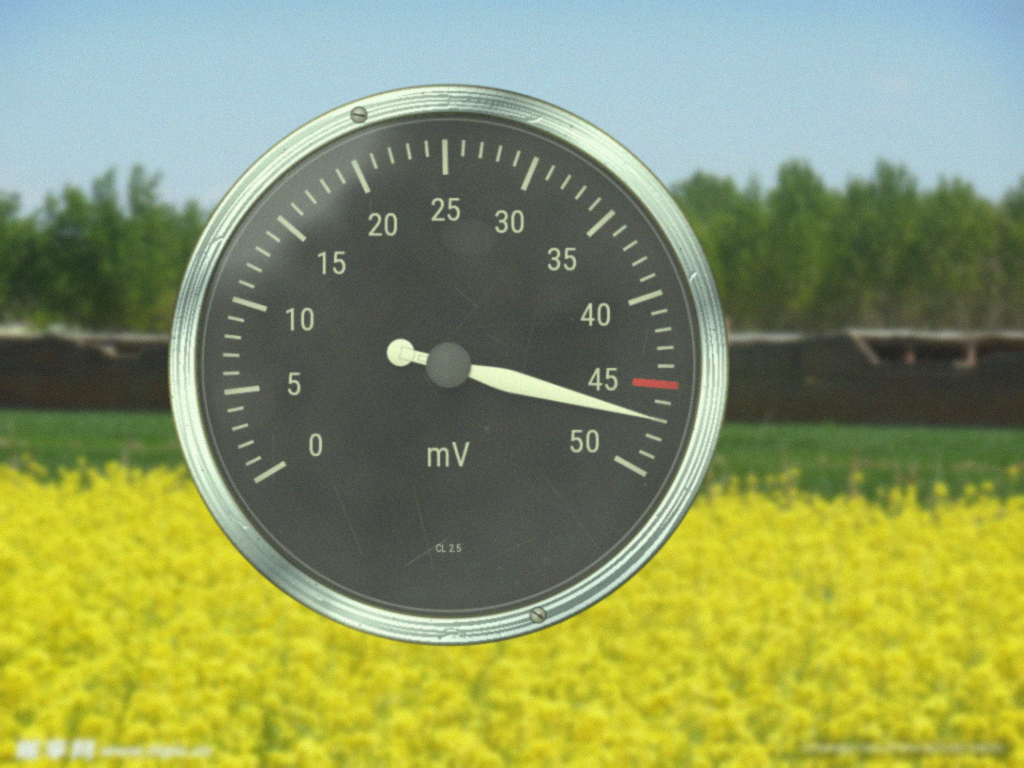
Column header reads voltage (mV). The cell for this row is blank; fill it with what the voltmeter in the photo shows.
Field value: 47 mV
